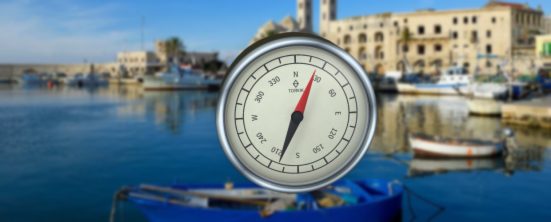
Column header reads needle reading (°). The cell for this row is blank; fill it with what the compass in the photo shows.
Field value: 22.5 °
